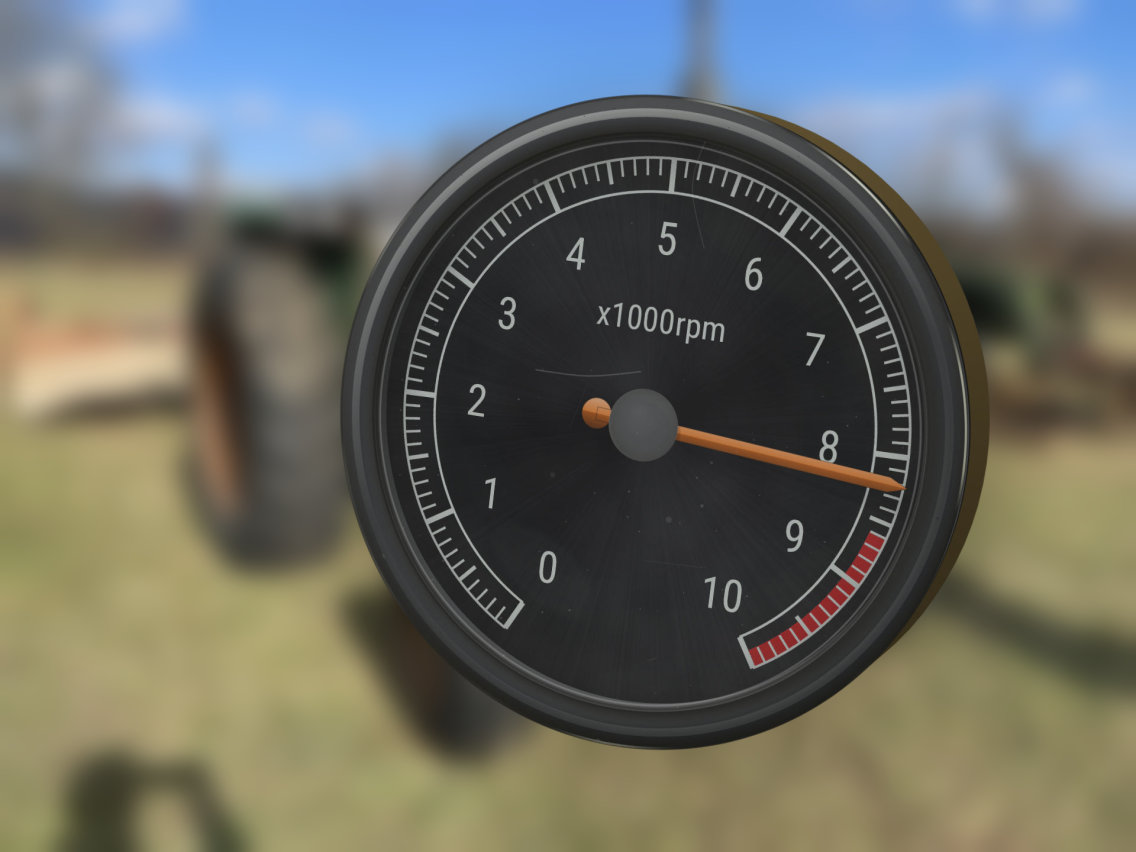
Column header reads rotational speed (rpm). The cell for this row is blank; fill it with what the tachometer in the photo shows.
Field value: 8200 rpm
